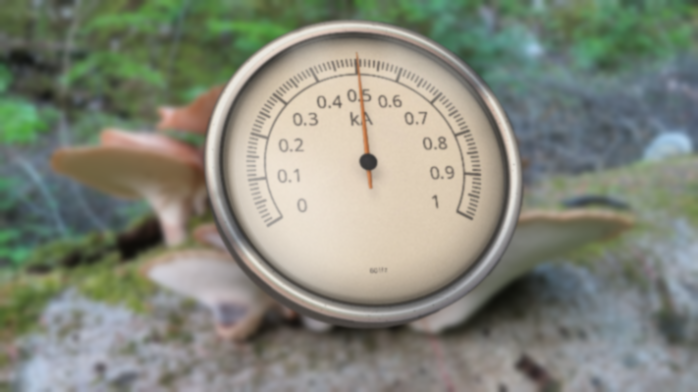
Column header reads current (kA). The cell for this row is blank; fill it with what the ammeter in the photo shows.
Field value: 0.5 kA
